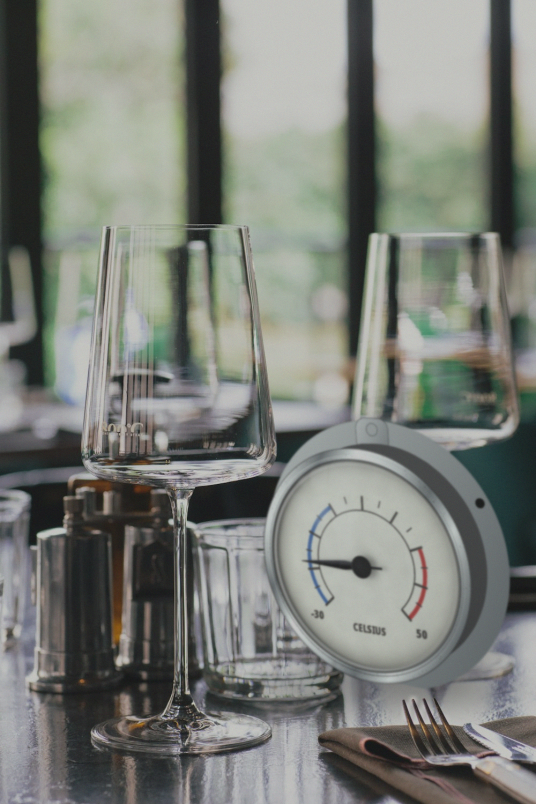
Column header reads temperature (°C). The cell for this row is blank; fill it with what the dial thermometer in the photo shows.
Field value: -17.5 °C
